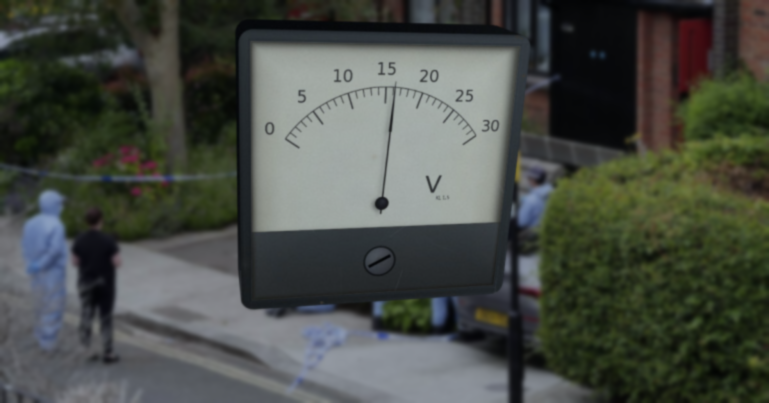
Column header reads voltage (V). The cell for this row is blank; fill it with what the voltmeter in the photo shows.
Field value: 16 V
